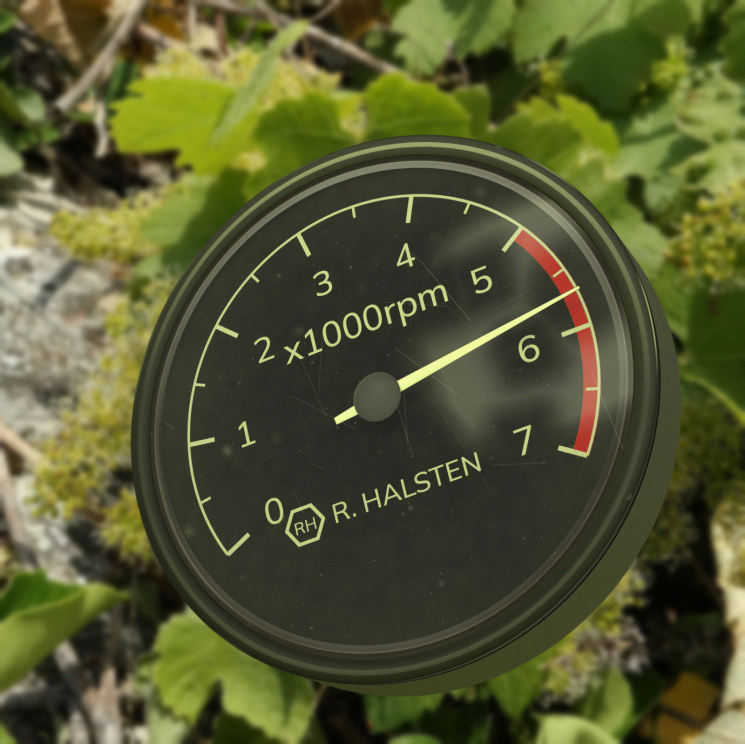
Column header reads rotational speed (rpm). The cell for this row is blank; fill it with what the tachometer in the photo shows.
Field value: 5750 rpm
